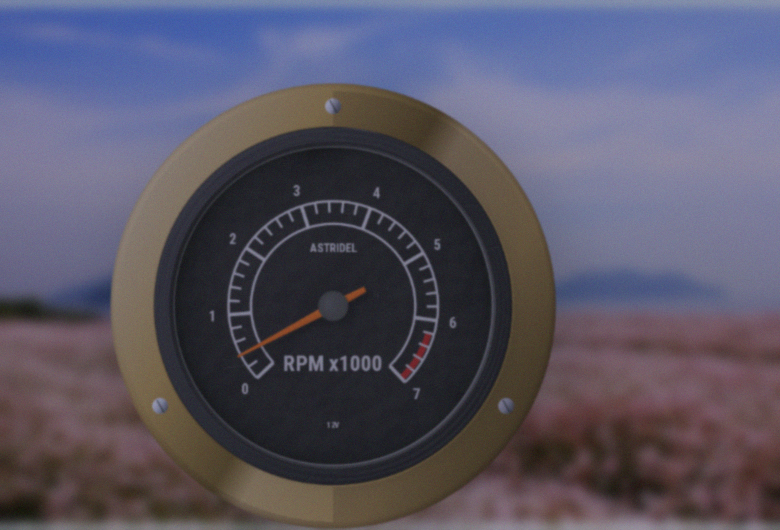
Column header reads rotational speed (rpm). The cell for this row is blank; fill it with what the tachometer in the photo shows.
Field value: 400 rpm
